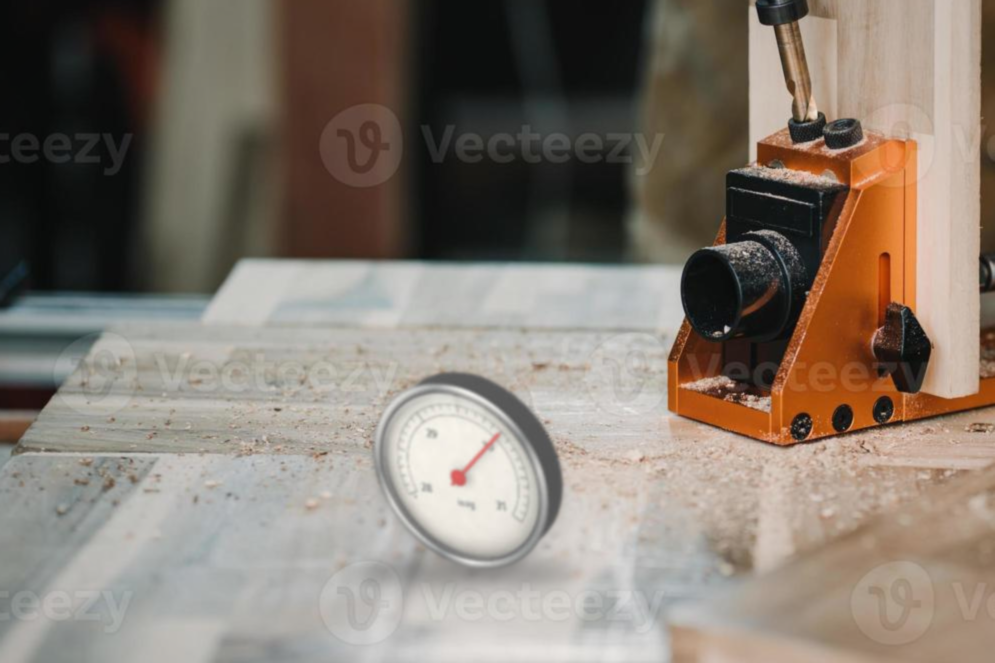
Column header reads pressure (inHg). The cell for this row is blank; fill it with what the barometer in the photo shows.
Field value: 30 inHg
